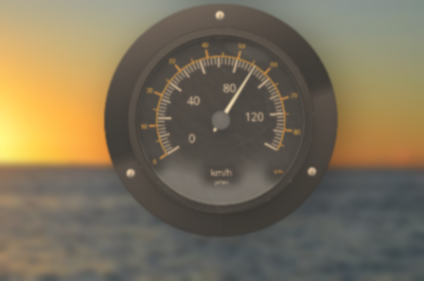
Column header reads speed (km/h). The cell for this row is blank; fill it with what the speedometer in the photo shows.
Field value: 90 km/h
